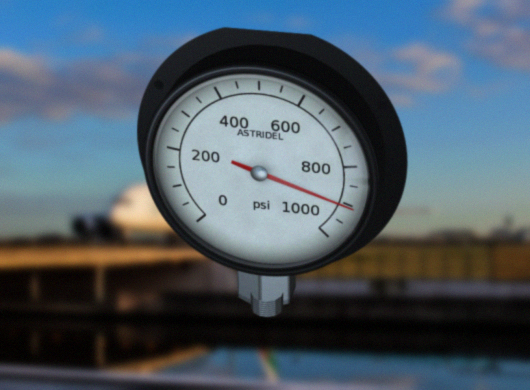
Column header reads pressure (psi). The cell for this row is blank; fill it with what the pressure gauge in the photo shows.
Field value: 900 psi
